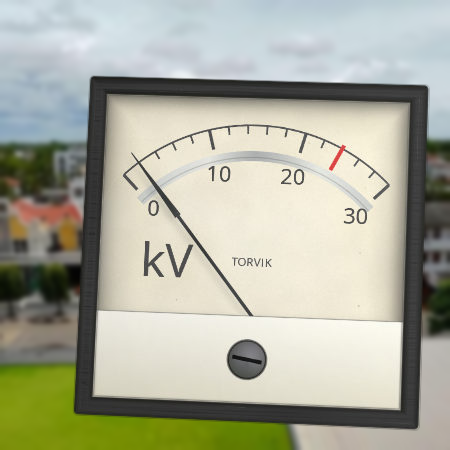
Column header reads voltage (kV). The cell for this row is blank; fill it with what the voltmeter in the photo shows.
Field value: 2 kV
